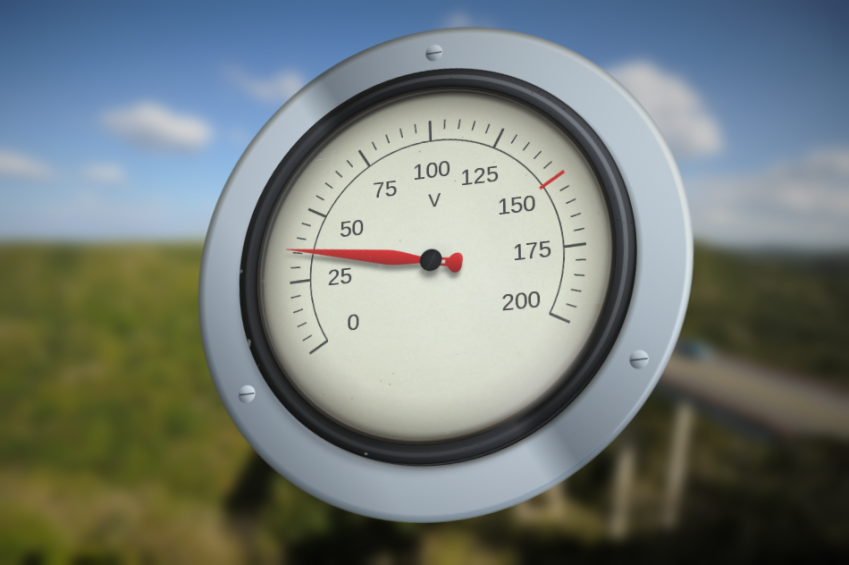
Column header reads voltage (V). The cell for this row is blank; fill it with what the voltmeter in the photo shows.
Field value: 35 V
